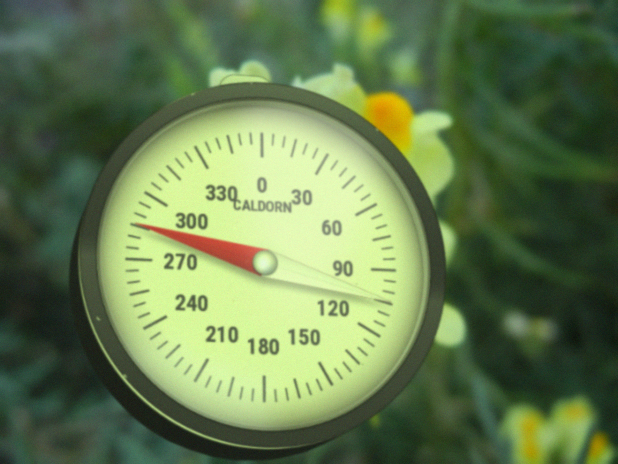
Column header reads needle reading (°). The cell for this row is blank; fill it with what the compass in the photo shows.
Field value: 285 °
